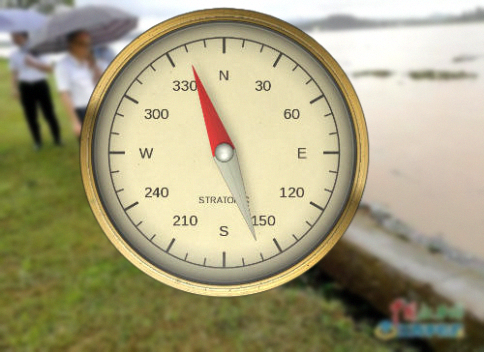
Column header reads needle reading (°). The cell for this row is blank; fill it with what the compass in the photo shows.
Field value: 340 °
